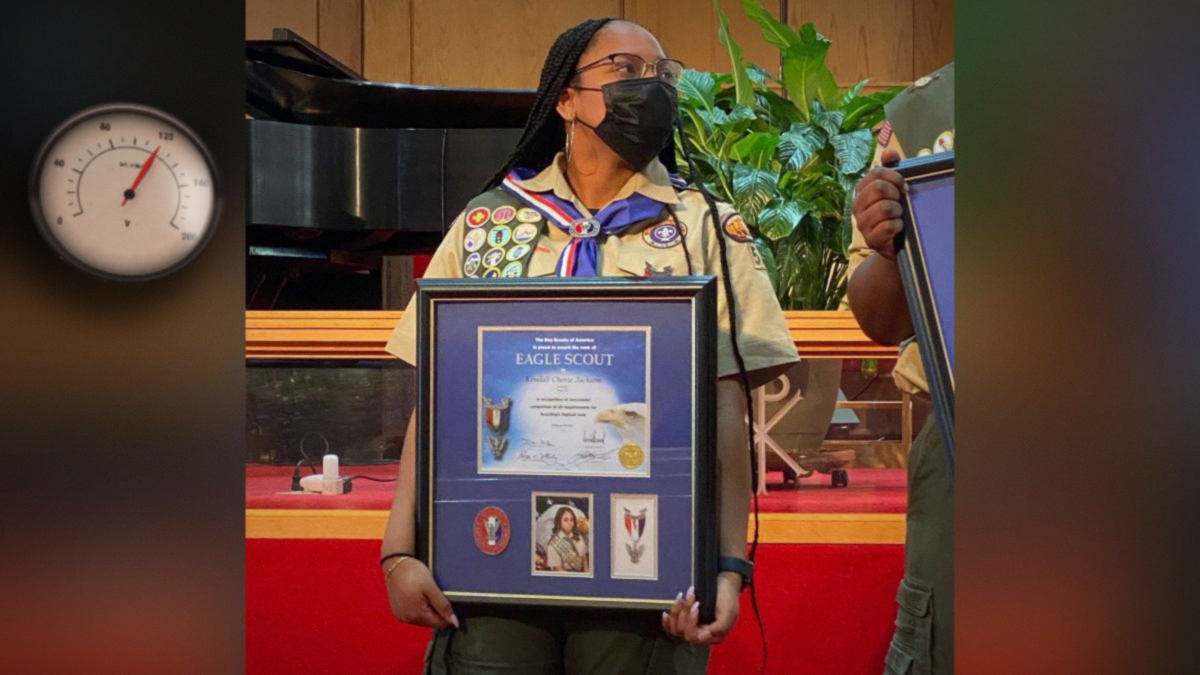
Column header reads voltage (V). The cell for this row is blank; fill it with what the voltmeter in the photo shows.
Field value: 120 V
